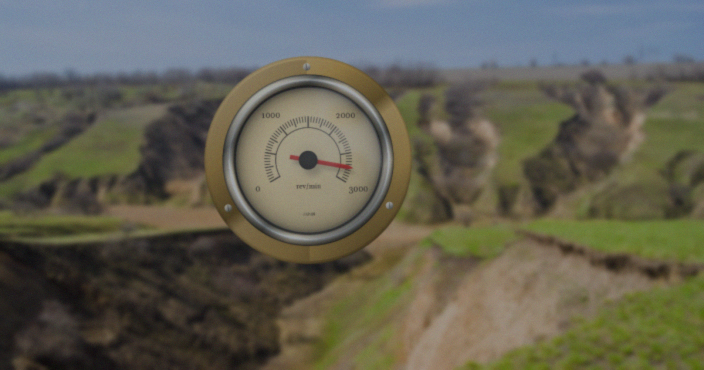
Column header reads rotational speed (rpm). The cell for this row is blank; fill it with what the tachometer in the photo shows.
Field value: 2750 rpm
